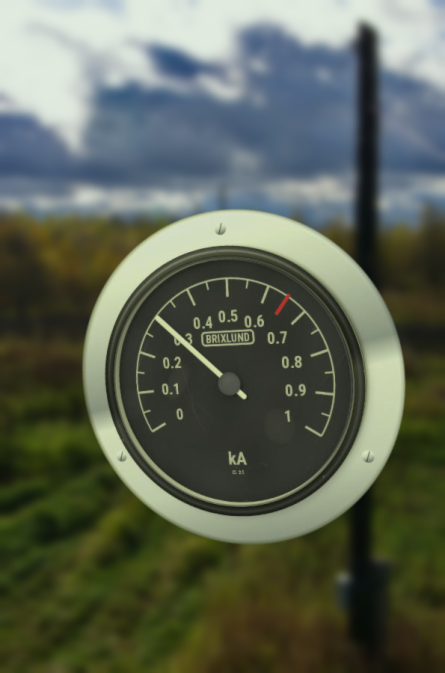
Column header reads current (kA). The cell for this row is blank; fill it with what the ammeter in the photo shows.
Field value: 0.3 kA
